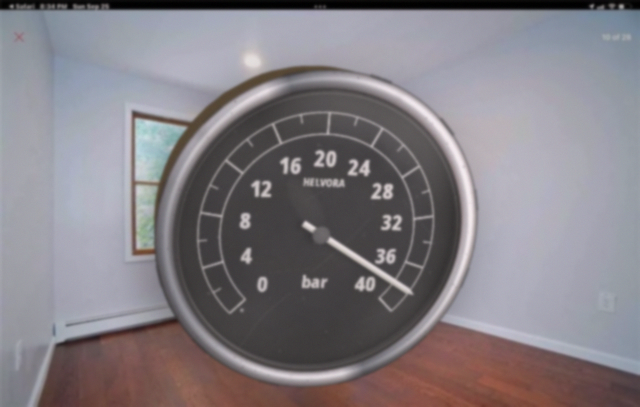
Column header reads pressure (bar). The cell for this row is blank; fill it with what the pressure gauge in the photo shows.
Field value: 38 bar
